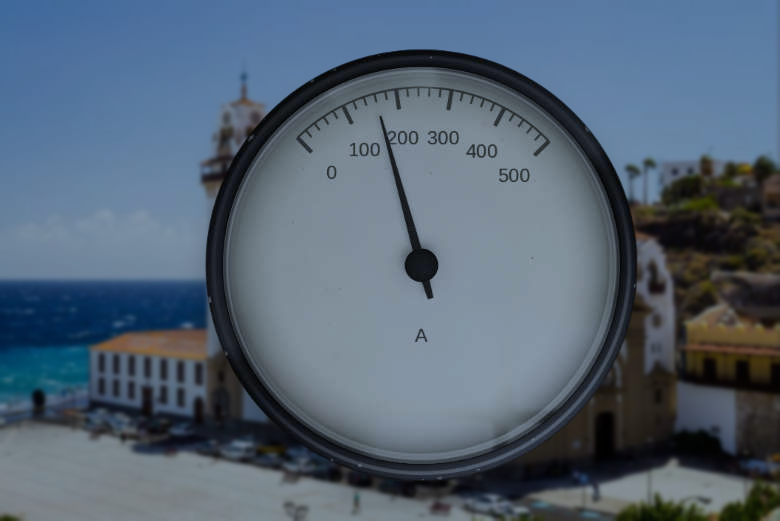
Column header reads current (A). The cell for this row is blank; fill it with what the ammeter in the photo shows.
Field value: 160 A
